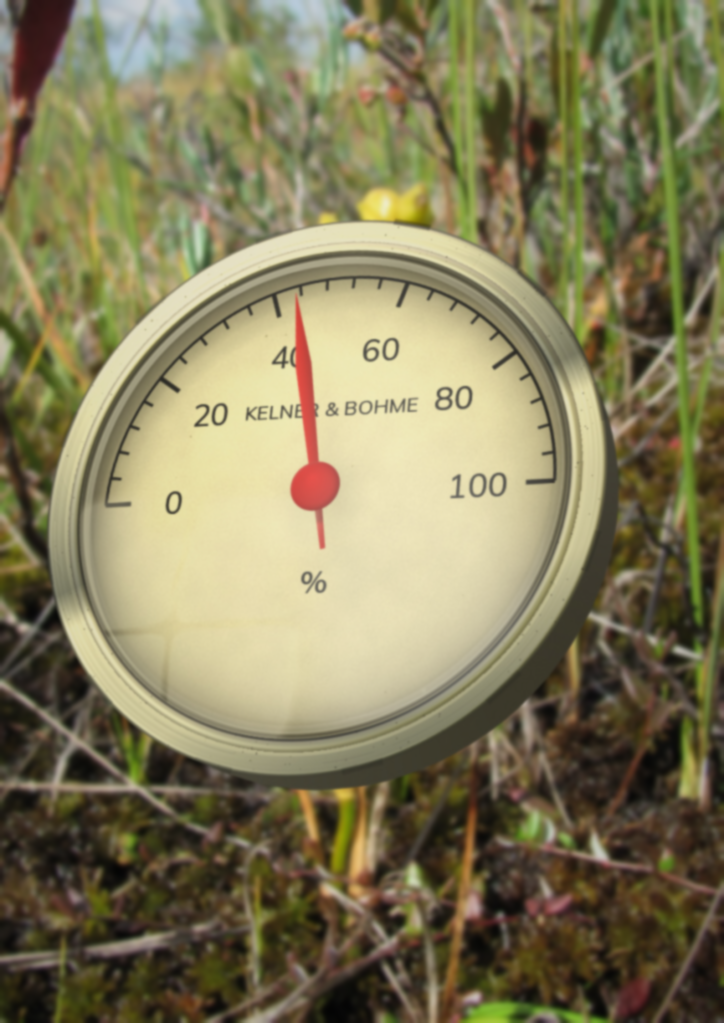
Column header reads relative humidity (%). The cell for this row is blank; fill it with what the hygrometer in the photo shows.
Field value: 44 %
